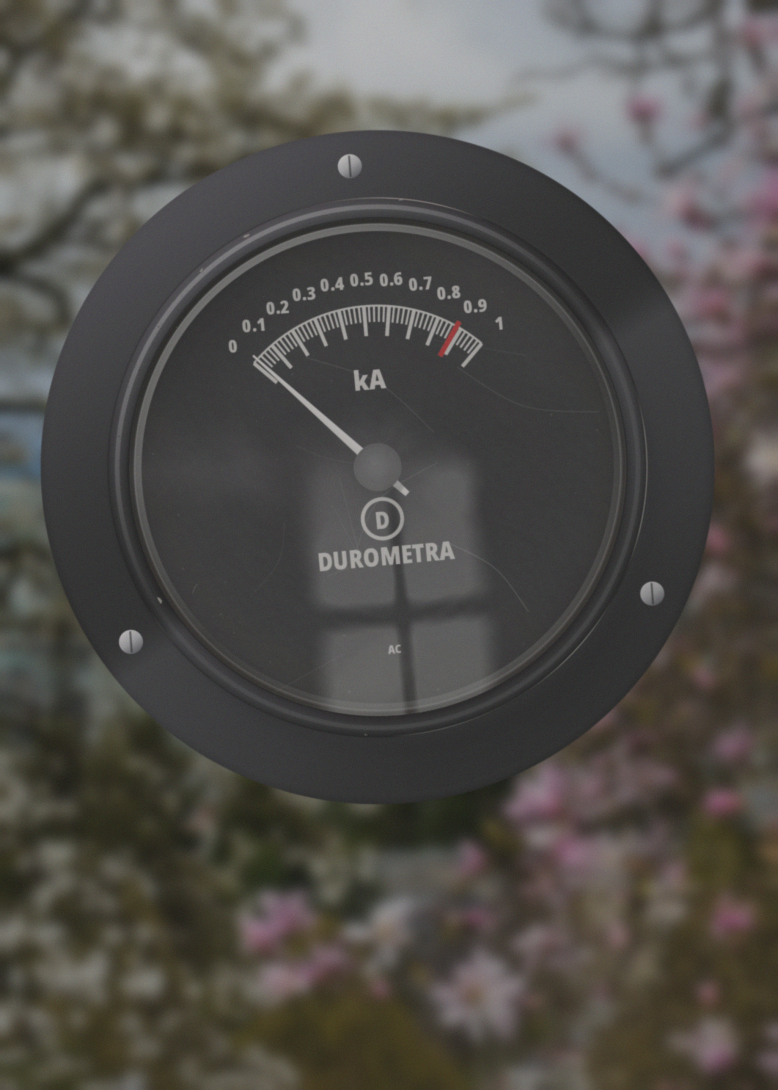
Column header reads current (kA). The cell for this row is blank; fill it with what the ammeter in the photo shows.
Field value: 0.02 kA
